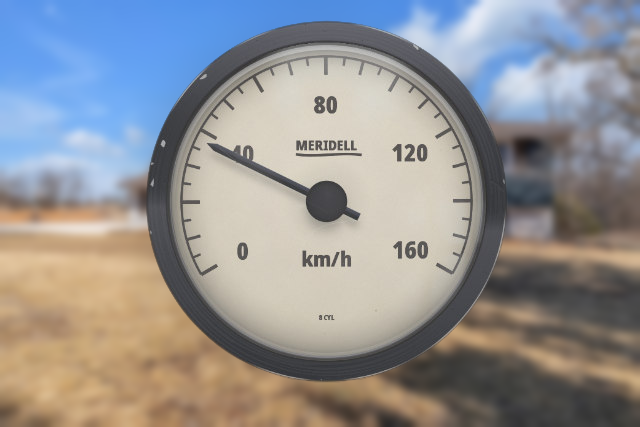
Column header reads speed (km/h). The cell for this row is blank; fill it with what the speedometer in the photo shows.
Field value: 37.5 km/h
